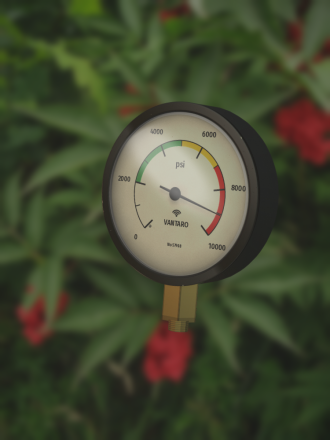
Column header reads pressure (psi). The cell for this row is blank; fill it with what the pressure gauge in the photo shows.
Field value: 9000 psi
